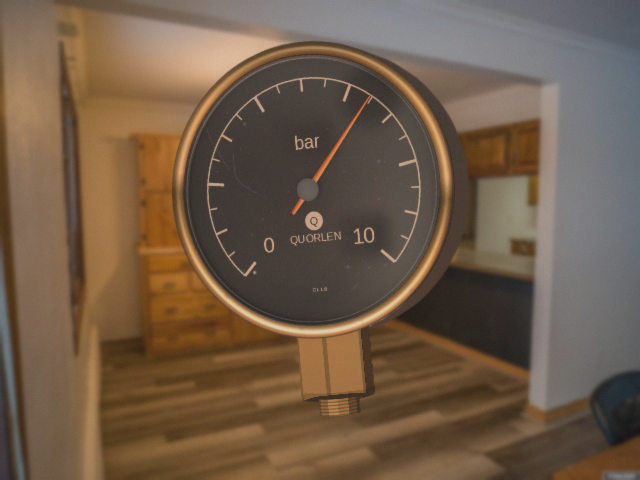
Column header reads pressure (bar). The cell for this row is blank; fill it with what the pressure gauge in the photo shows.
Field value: 6.5 bar
